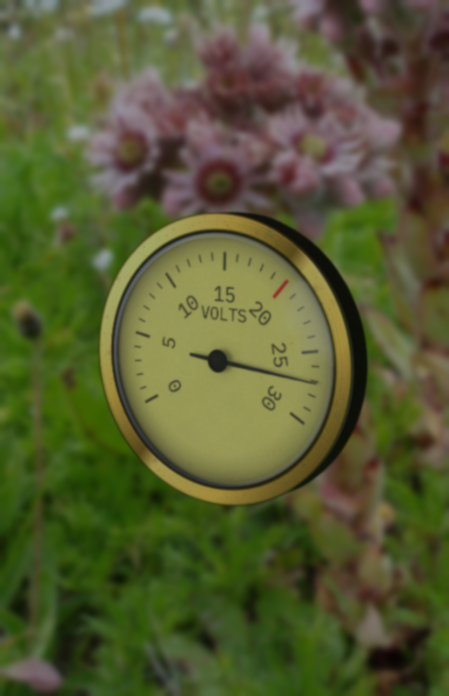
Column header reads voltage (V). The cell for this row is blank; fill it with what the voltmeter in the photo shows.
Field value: 27 V
